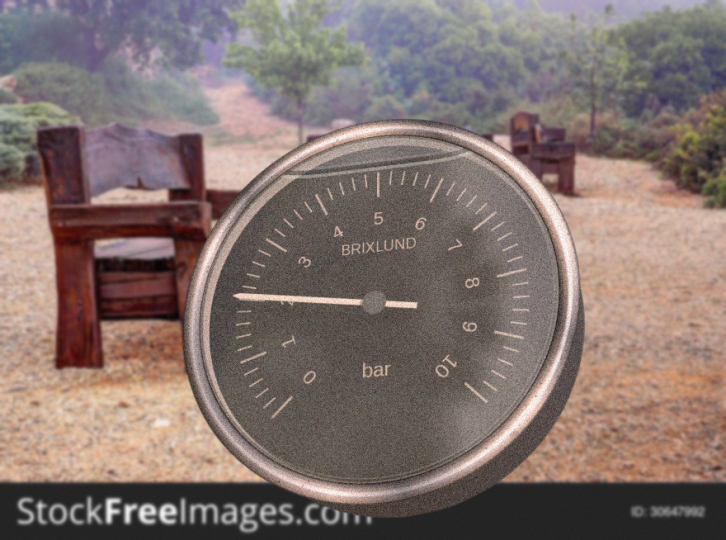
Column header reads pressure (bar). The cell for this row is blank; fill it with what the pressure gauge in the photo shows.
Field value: 2 bar
